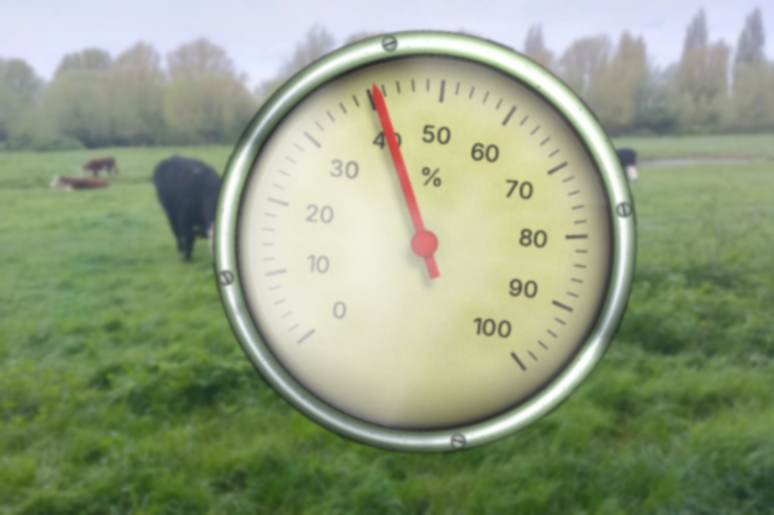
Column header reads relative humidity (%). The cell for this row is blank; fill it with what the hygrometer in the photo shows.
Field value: 41 %
